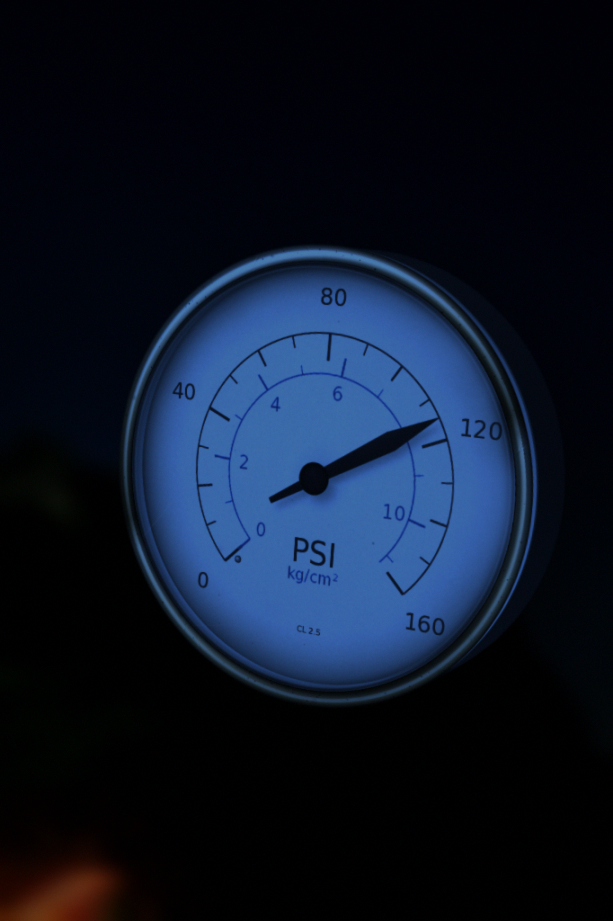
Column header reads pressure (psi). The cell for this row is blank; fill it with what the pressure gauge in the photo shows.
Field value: 115 psi
